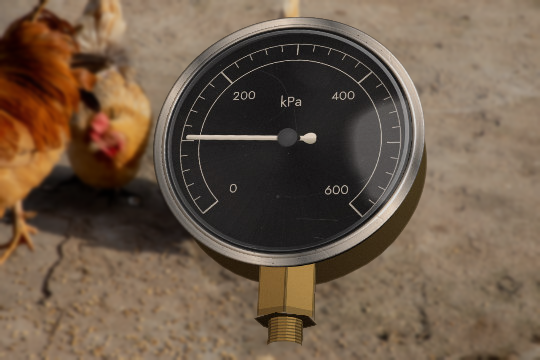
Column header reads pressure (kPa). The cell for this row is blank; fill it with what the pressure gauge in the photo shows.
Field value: 100 kPa
